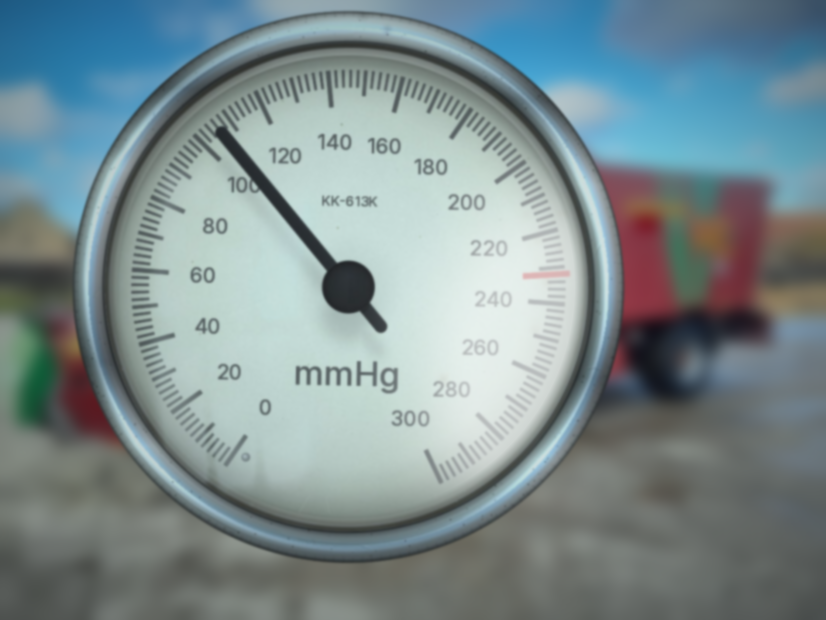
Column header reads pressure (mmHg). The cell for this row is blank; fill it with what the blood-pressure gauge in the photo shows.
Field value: 106 mmHg
